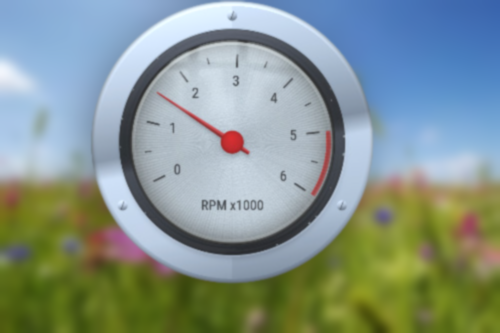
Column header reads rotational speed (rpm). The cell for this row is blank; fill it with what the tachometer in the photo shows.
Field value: 1500 rpm
